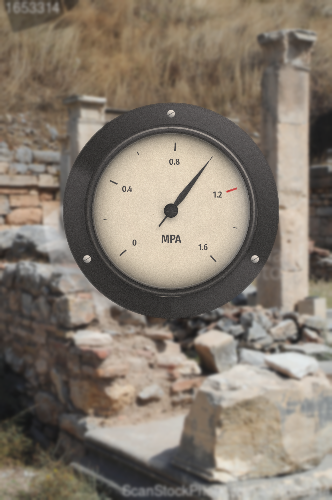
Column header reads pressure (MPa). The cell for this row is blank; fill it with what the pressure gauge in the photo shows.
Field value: 1 MPa
